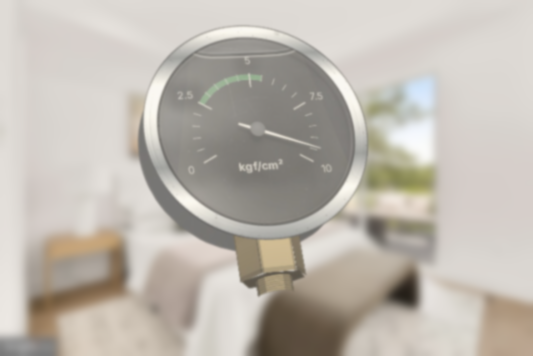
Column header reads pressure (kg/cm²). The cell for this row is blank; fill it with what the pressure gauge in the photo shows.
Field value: 9.5 kg/cm²
